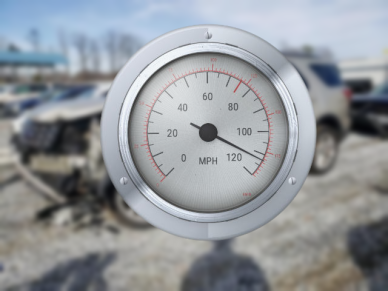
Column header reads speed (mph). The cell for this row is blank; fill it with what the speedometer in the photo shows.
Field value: 112.5 mph
